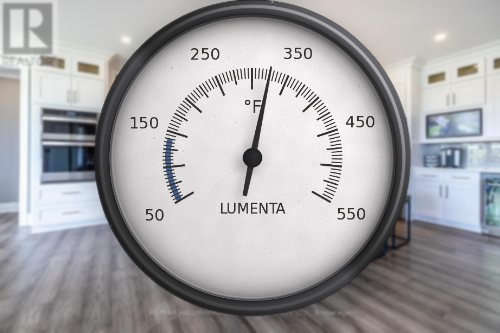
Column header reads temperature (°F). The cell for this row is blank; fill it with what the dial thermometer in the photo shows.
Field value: 325 °F
